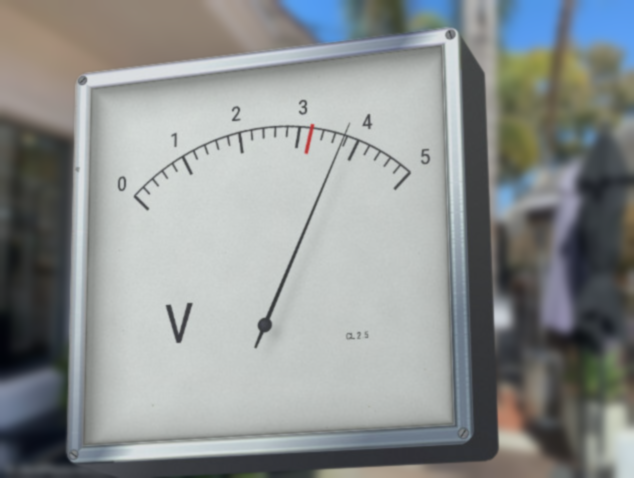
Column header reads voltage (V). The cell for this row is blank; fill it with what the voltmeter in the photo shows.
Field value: 3.8 V
